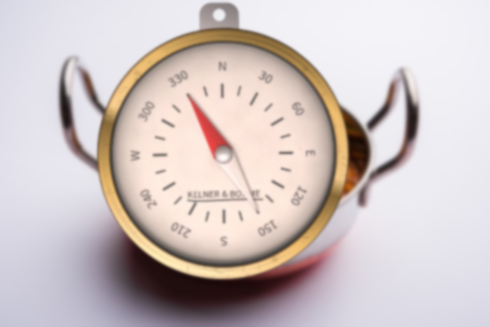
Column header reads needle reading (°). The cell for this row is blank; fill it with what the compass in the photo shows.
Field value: 330 °
